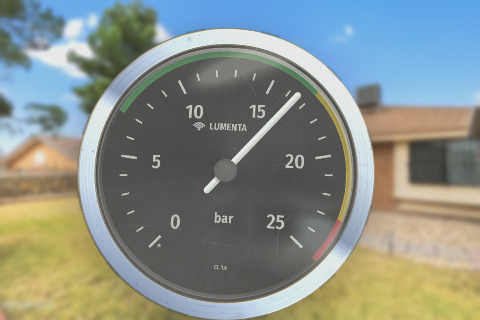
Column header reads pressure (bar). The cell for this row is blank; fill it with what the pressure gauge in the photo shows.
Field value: 16.5 bar
